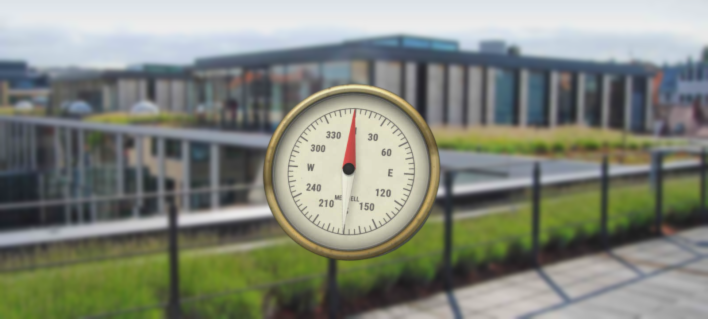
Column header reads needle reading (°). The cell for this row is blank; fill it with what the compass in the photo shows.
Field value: 0 °
